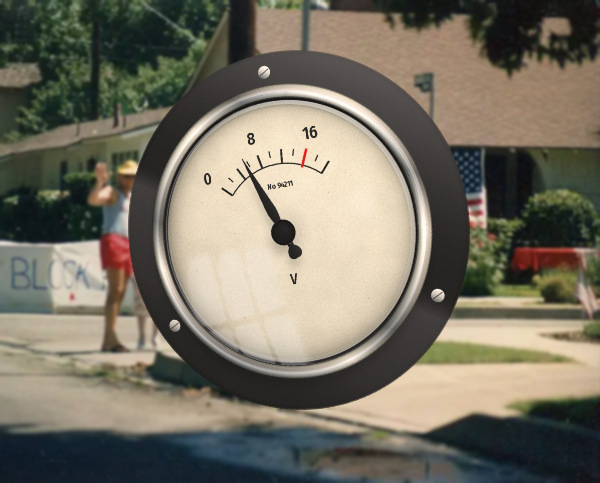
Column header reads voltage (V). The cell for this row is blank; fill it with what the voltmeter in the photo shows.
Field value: 6 V
